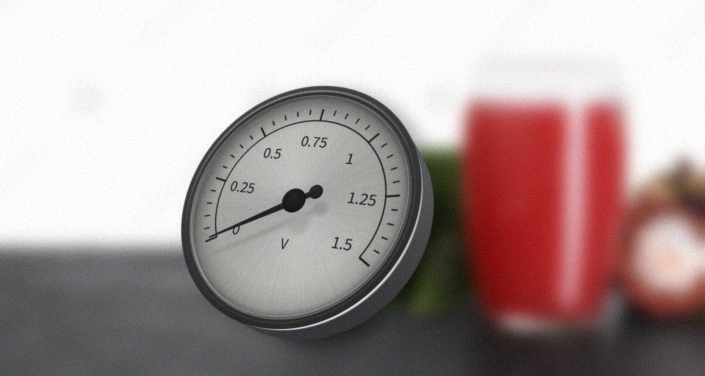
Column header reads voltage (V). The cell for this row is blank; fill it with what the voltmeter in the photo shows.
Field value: 0 V
